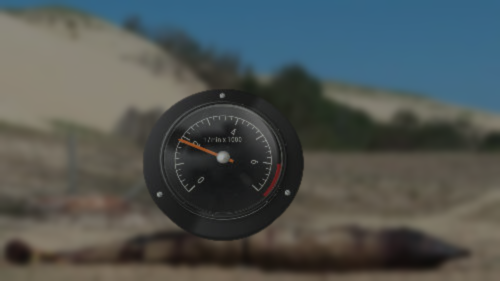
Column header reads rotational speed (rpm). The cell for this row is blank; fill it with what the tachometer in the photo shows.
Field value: 1800 rpm
